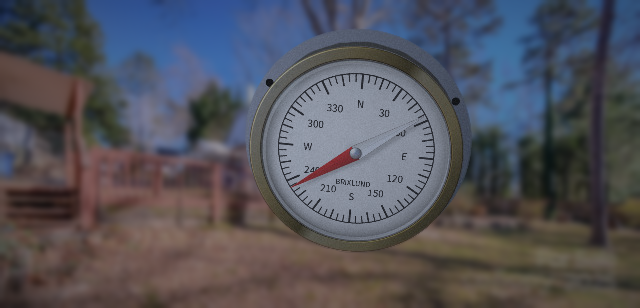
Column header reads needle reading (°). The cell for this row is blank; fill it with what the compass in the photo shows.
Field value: 235 °
